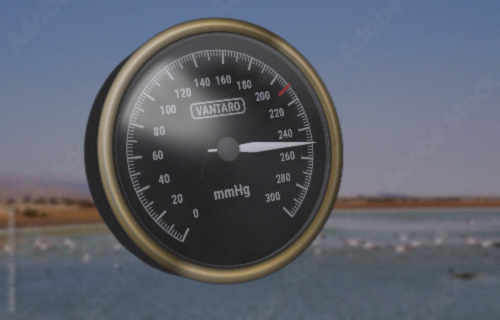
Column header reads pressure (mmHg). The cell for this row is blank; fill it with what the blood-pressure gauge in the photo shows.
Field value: 250 mmHg
